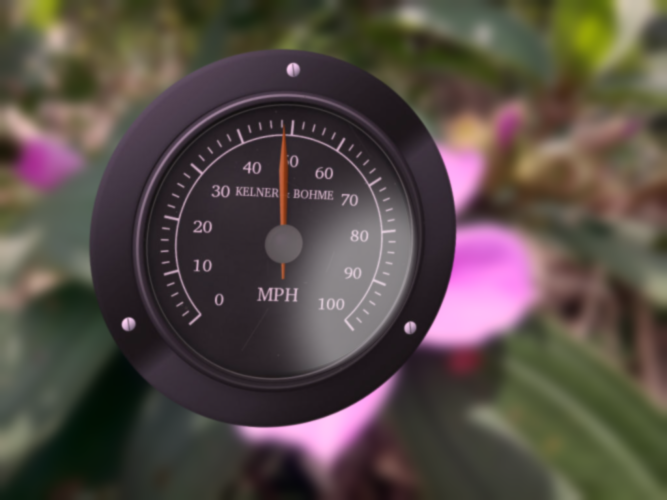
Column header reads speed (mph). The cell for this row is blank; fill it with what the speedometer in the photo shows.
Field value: 48 mph
